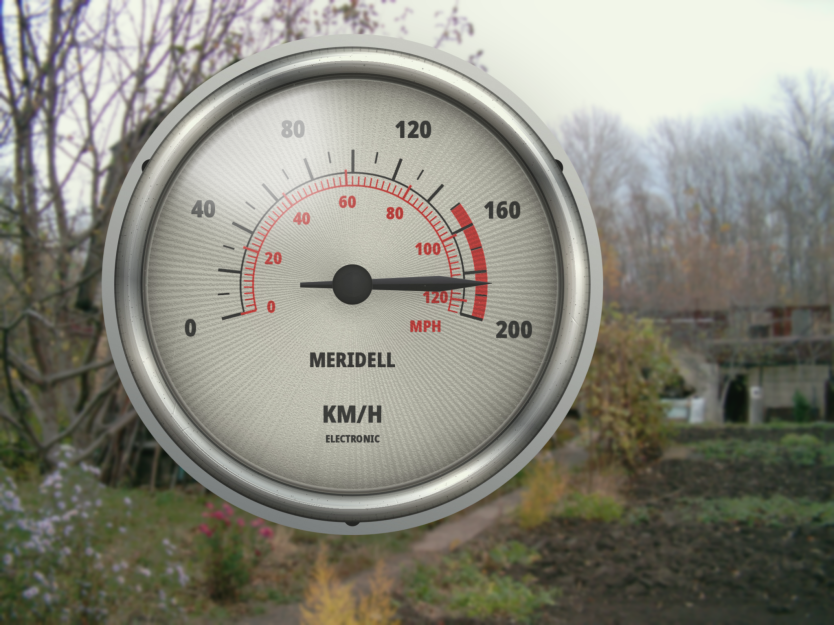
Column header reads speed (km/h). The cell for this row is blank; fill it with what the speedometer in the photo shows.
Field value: 185 km/h
